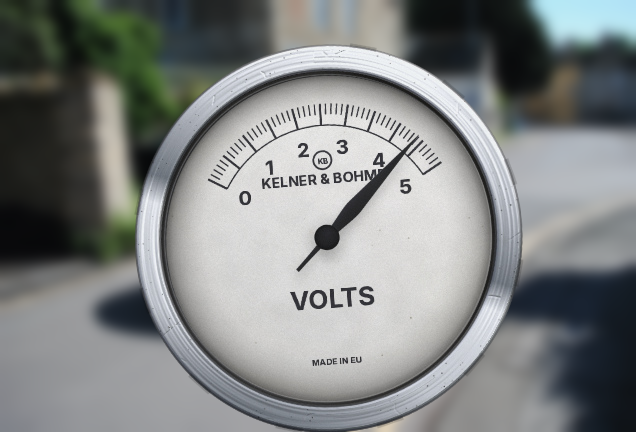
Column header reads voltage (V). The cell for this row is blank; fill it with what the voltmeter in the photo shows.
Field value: 4.4 V
